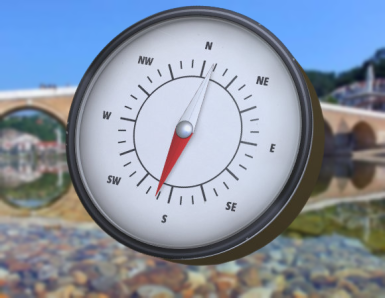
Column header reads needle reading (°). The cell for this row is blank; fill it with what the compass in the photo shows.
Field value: 190 °
